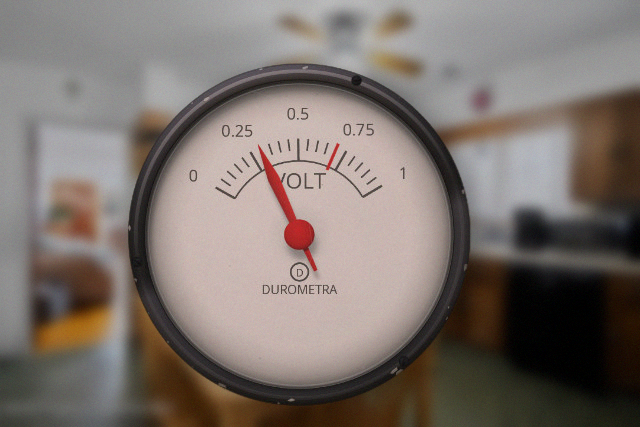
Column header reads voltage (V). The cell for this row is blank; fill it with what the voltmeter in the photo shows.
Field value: 0.3 V
